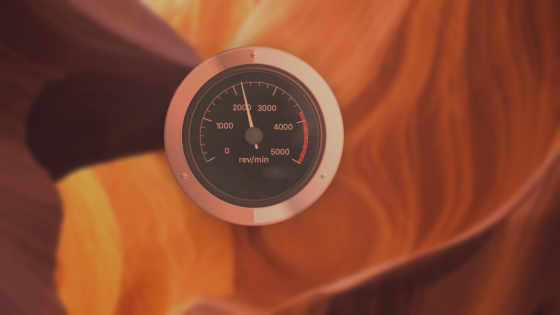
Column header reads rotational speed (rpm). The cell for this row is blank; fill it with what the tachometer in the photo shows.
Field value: 2200 rpm
